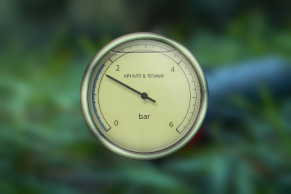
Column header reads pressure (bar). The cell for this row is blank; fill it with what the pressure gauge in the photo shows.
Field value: 1.6 bar
